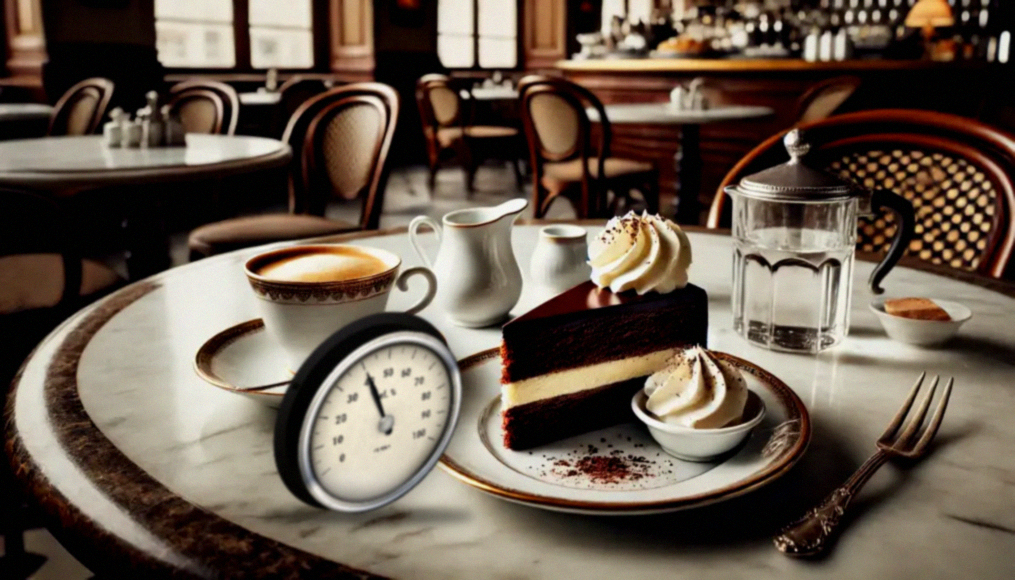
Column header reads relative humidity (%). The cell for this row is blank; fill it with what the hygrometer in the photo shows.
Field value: 40 %
